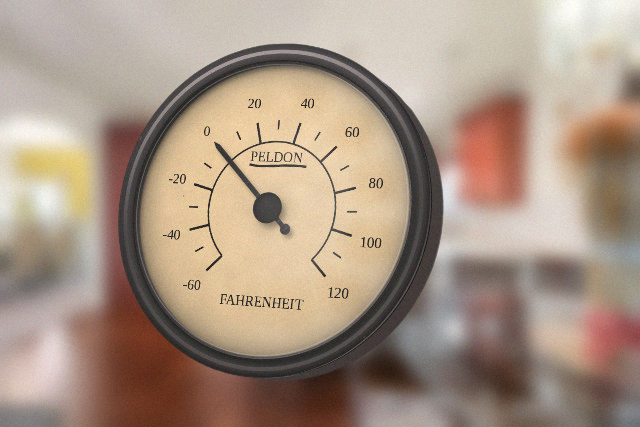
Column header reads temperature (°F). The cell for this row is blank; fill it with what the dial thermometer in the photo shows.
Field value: 0 °F
